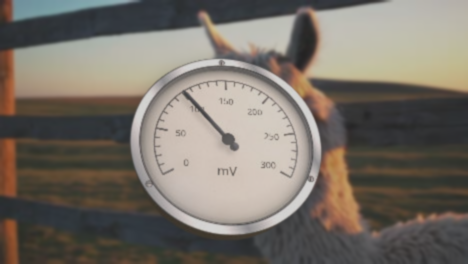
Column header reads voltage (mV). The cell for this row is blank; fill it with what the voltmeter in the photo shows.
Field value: 100 mV
